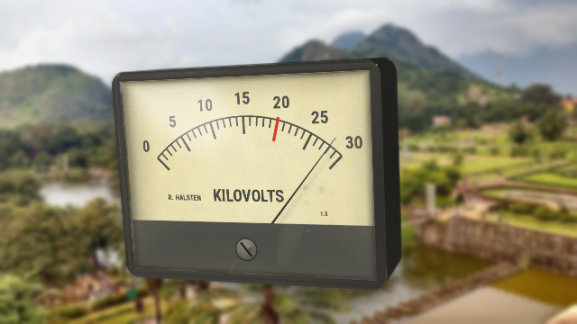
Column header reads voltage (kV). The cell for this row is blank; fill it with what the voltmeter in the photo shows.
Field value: 28 kV
